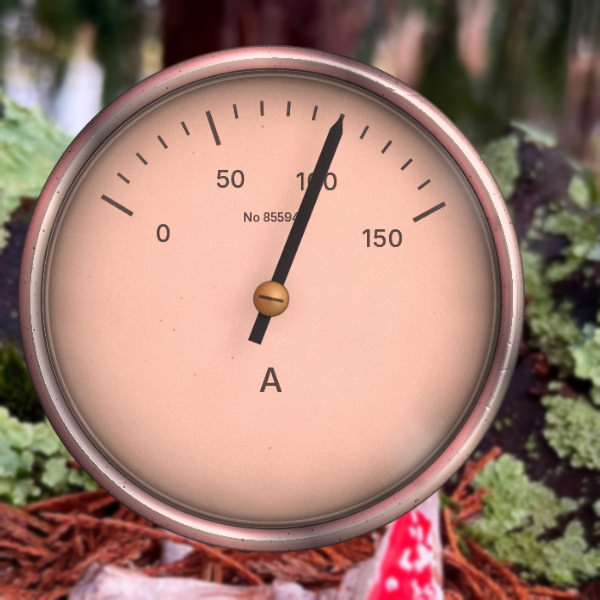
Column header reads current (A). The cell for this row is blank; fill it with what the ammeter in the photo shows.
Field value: 100 A
